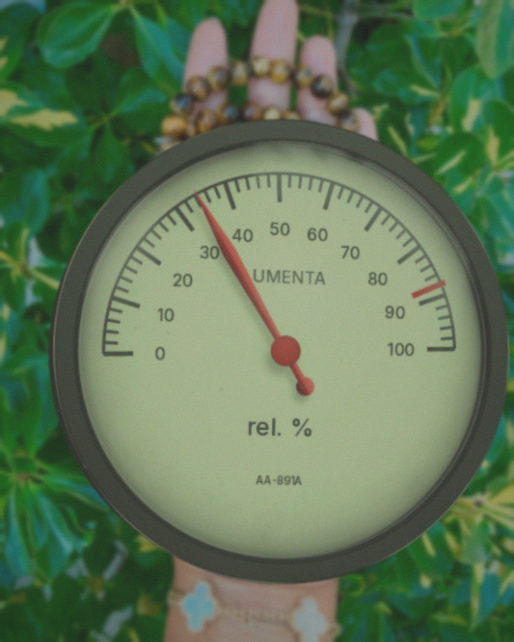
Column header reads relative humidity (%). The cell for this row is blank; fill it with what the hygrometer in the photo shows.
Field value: 34 %
